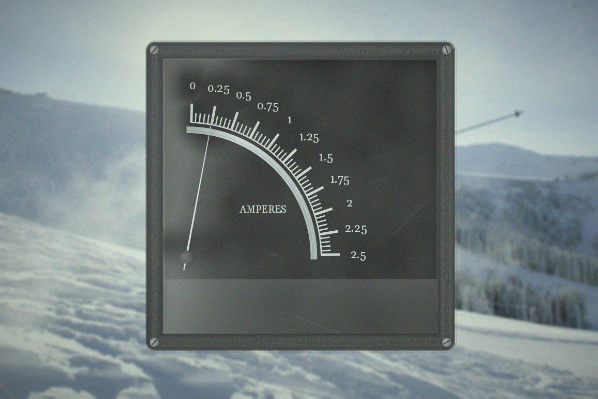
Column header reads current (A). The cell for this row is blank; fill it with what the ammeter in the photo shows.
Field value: 0.25 A
